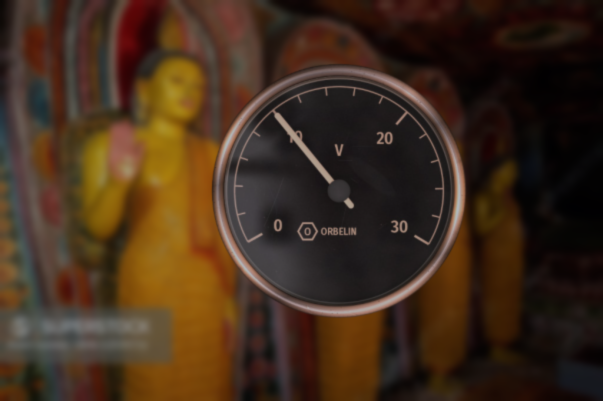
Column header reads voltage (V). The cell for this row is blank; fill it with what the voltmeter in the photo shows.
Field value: 10 V
